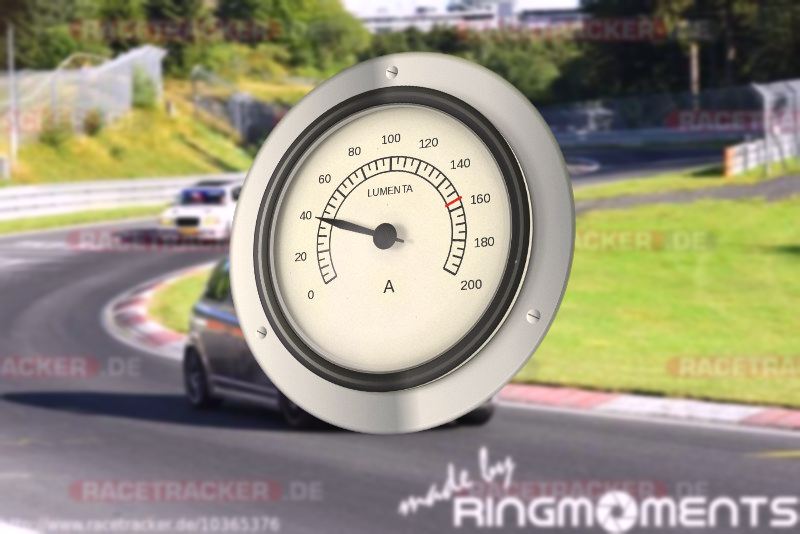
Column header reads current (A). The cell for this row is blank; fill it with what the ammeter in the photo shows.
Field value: 40 A
